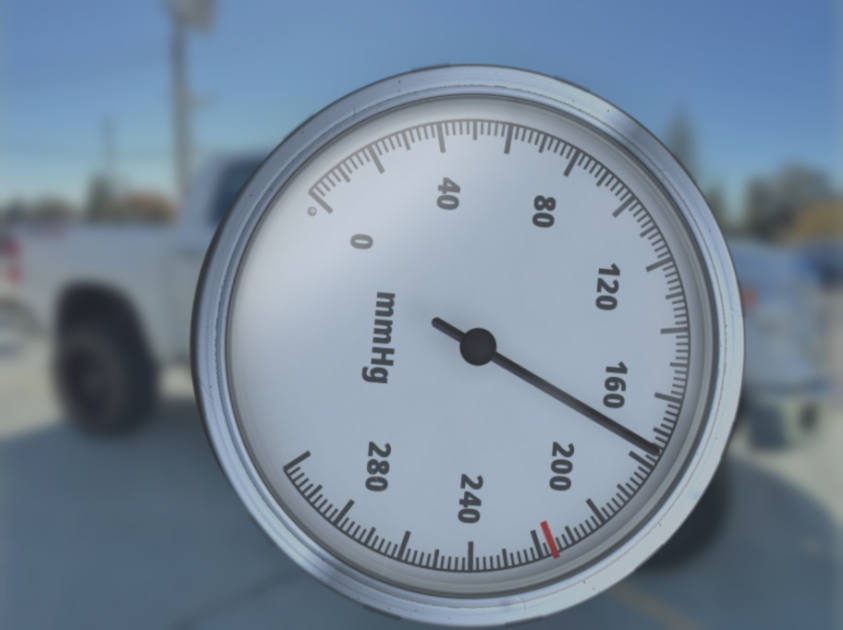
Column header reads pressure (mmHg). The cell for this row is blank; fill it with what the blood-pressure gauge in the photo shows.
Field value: 176 mmHg
